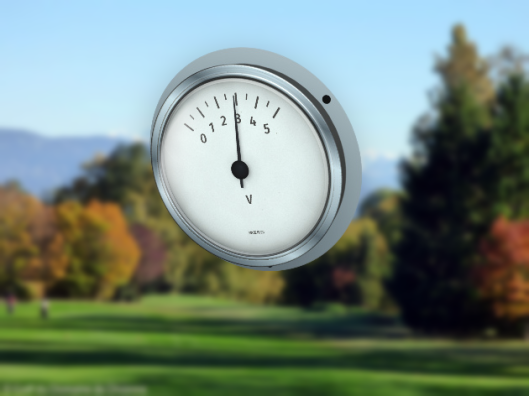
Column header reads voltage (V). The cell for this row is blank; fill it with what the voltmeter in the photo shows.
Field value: 3 V
